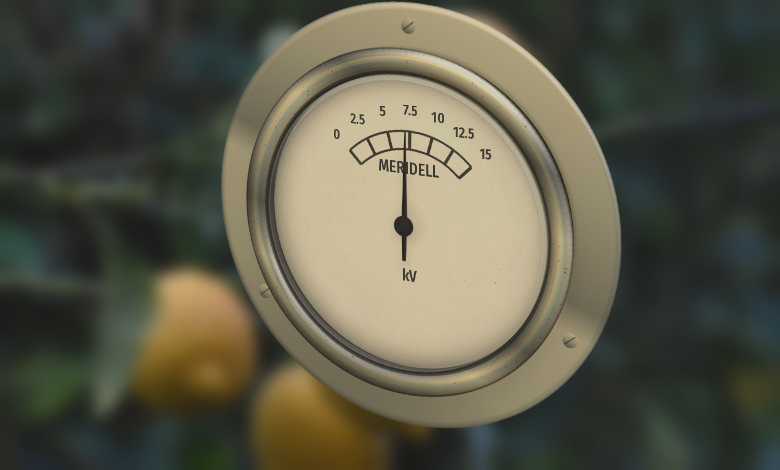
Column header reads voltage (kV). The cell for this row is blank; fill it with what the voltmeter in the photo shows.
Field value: 7.5 kV
